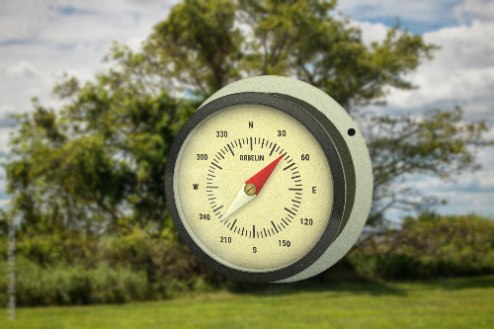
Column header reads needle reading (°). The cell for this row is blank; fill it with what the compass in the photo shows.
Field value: 45 °
